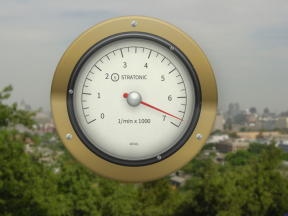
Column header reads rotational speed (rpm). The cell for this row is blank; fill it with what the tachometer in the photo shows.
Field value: 6750 rpm
